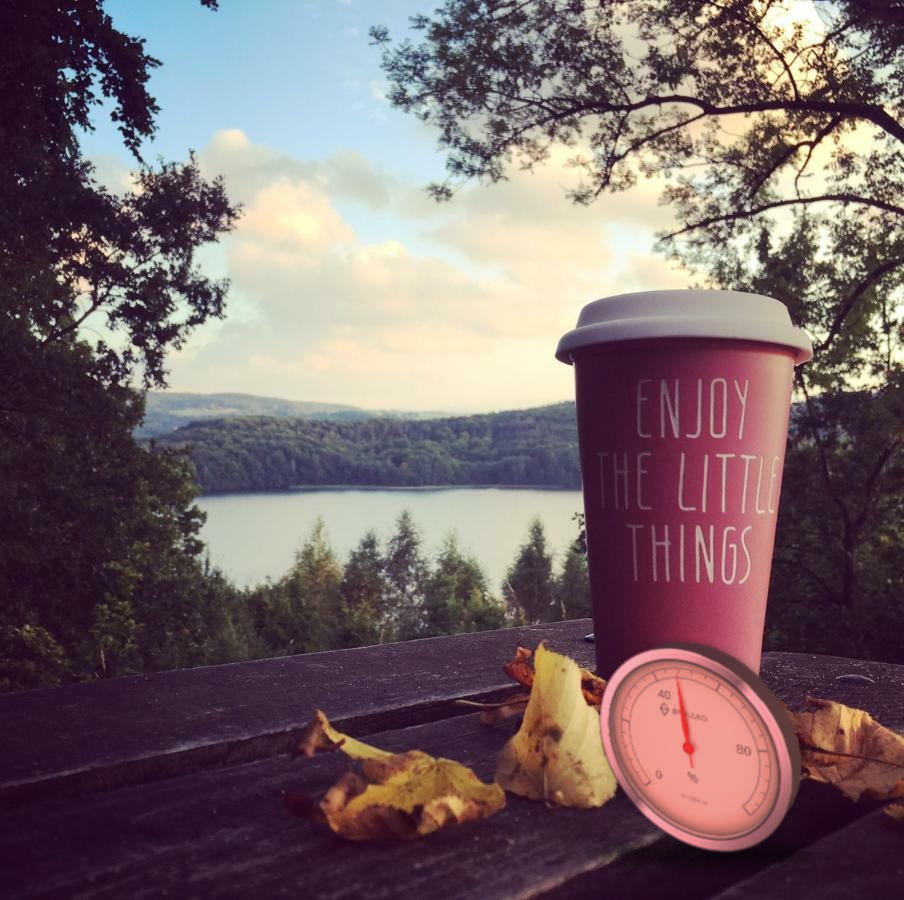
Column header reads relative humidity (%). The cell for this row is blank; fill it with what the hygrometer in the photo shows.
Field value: 48 %
